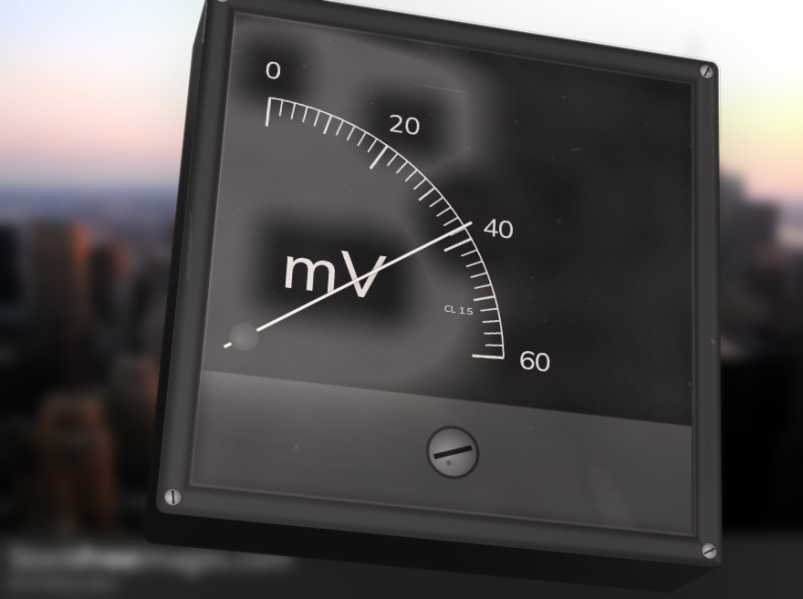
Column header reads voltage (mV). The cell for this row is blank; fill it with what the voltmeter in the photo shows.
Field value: 38 mV
